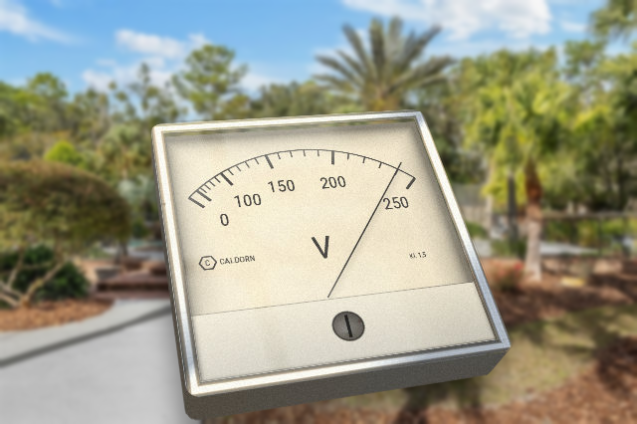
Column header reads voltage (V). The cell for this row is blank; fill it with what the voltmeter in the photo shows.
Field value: 240 V
